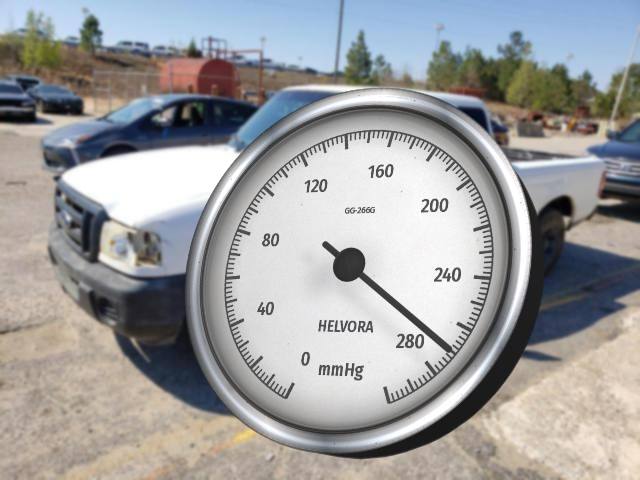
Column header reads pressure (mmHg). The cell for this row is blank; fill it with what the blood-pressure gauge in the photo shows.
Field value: 270 mmHg
